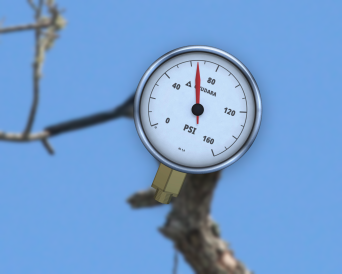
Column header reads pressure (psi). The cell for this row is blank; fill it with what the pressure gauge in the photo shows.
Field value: 65 psi
